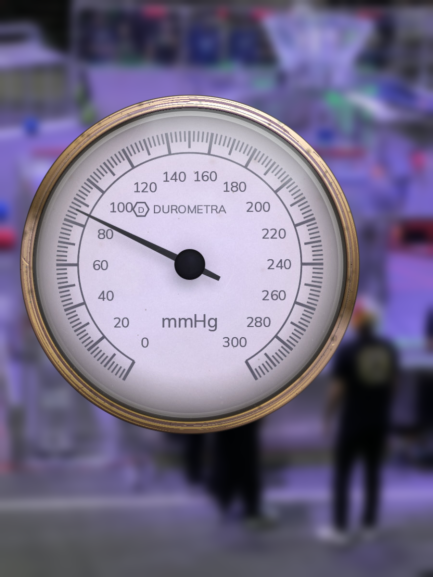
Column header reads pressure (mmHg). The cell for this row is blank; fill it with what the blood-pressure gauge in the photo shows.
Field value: 86 mmHg
